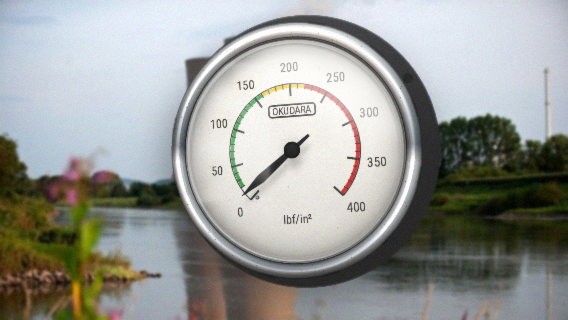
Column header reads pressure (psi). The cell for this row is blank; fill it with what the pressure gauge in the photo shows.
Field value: 10 psi
